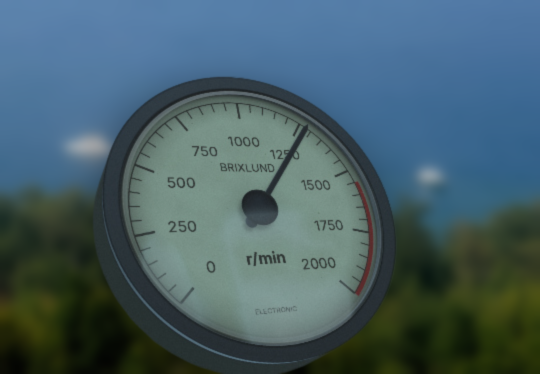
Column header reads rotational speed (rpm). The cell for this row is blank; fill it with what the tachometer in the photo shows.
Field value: 1275 rpm
